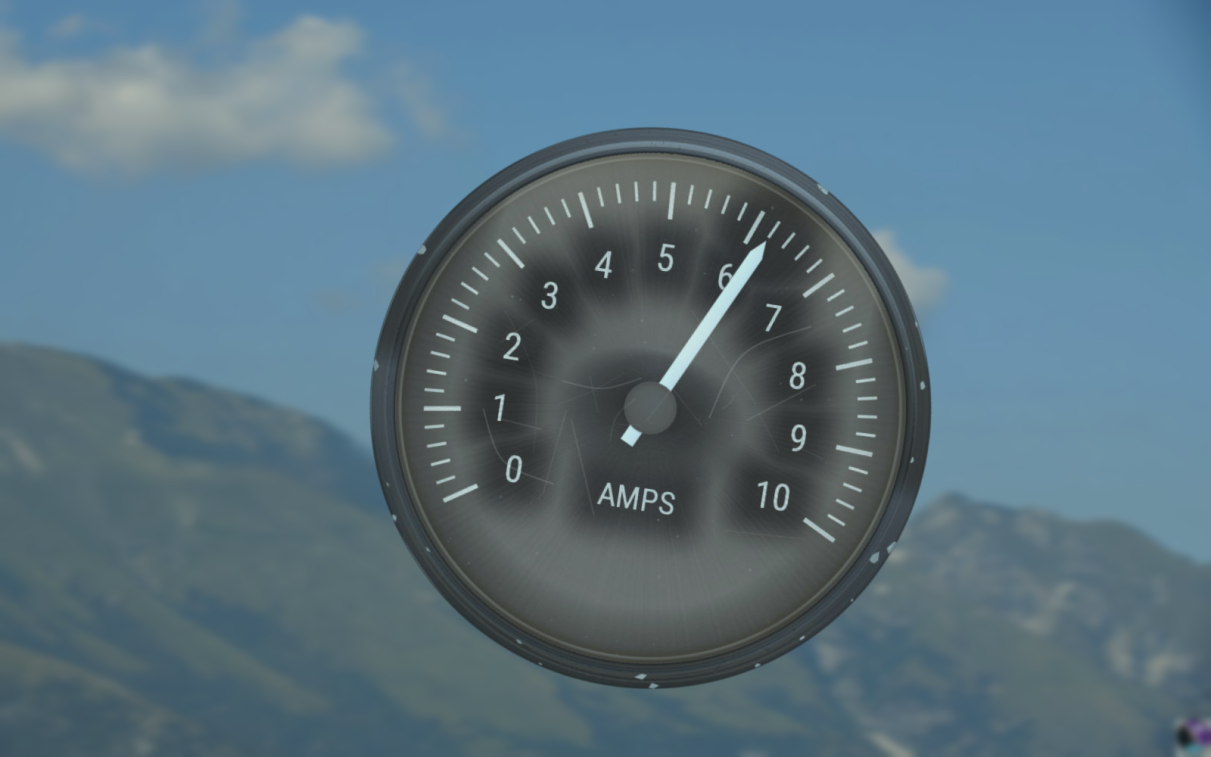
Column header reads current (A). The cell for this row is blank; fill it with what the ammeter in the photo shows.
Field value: 6.2 A
